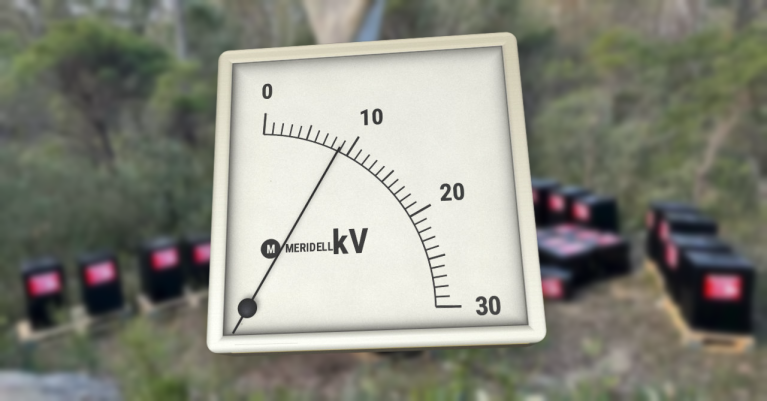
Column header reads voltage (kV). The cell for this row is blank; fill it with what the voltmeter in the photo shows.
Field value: 9 kV
